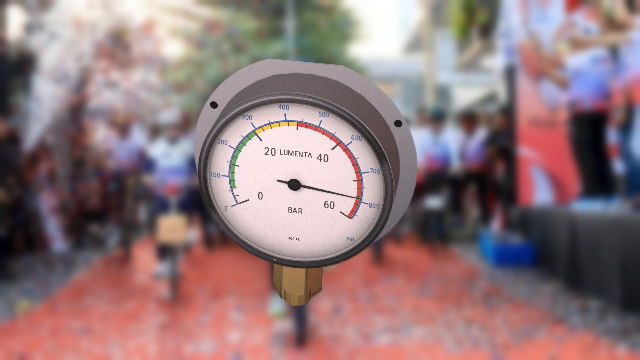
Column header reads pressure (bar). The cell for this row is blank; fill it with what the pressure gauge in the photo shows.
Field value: 54 bar
